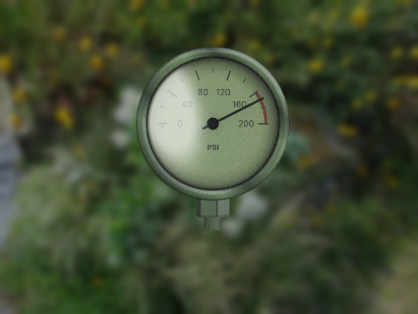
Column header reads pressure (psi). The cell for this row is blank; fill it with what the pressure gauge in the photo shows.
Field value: 170 psi
